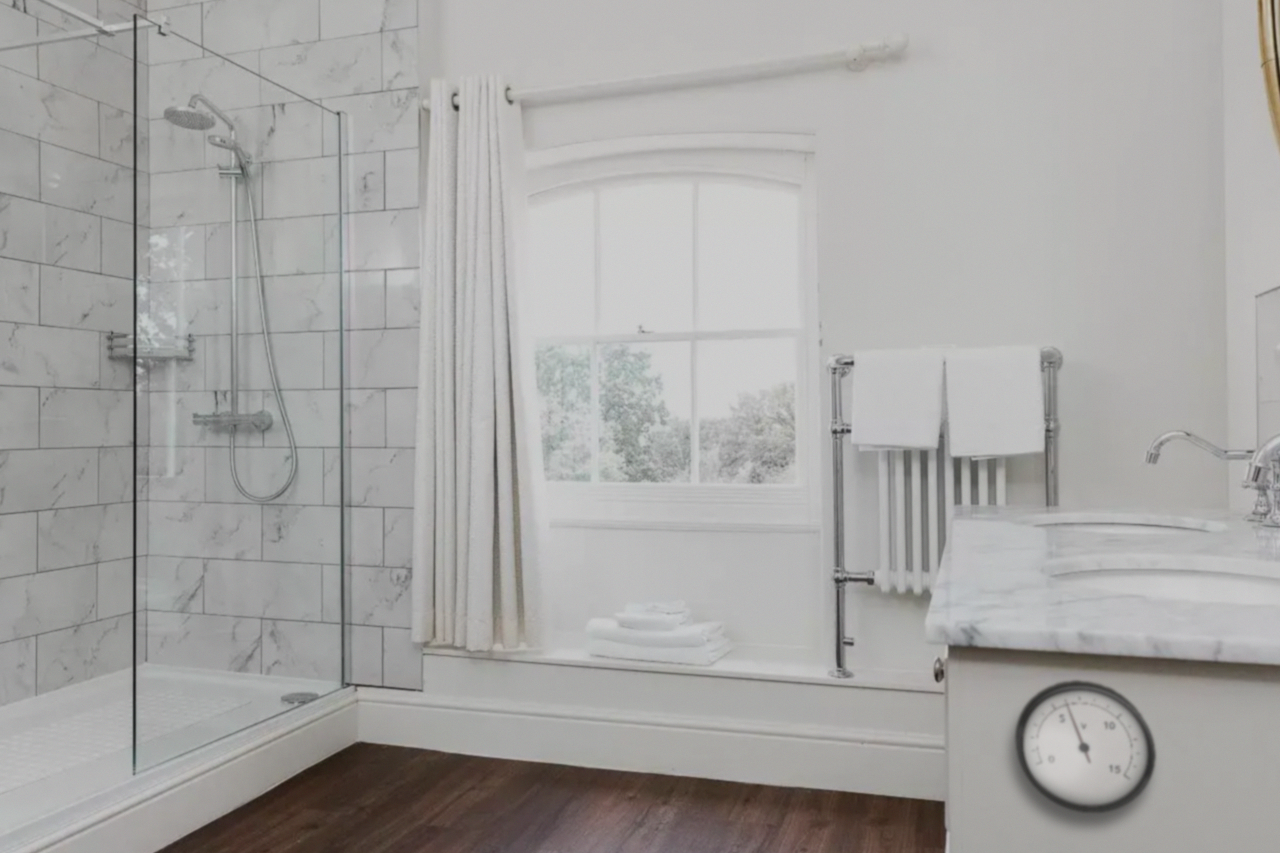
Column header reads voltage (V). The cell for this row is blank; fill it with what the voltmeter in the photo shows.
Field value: 6 V
